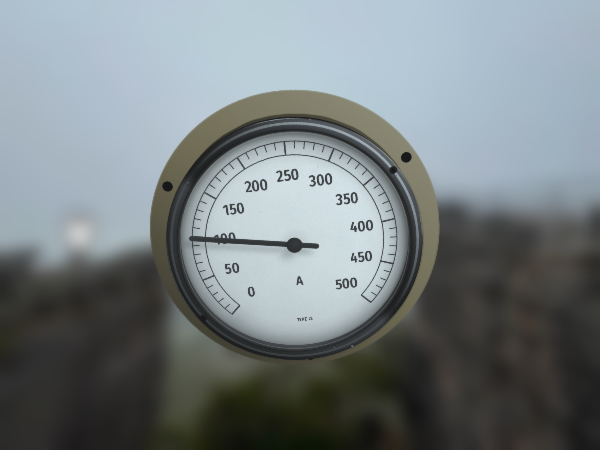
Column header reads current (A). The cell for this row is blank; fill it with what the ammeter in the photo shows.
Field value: 100 A
